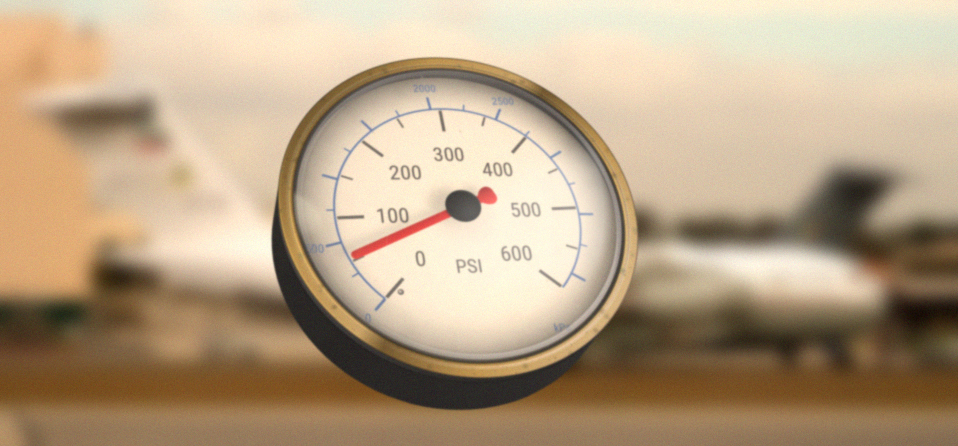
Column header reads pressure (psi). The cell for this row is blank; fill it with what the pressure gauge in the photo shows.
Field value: 50 psi
